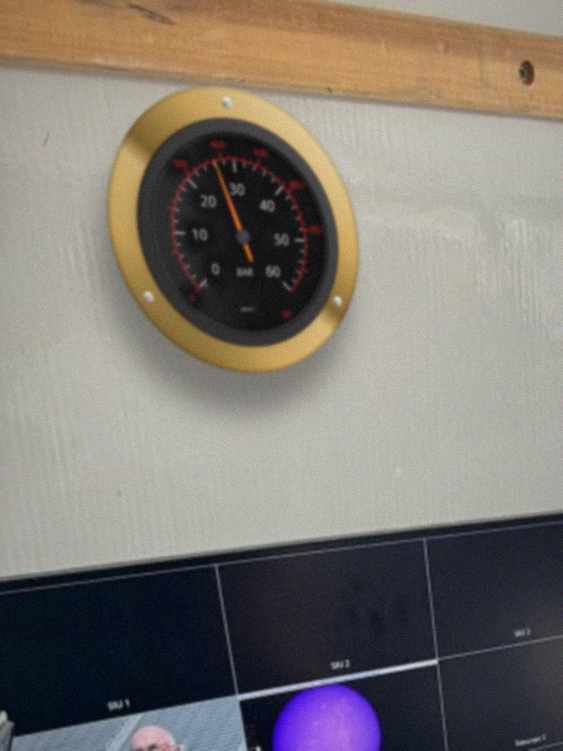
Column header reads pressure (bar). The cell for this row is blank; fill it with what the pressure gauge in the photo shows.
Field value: 26 bar
